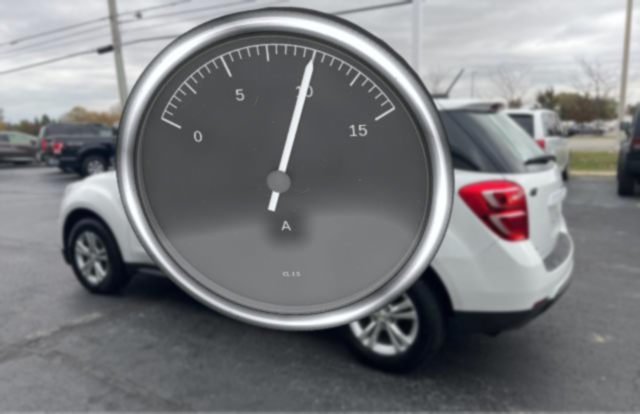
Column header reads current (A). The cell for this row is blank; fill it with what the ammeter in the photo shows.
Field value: 10 A
